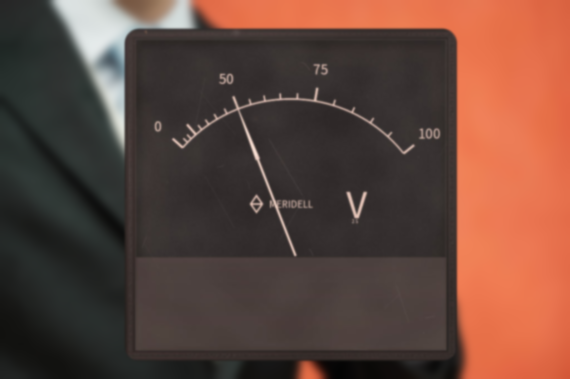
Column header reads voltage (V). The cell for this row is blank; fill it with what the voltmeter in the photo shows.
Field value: 50 V
